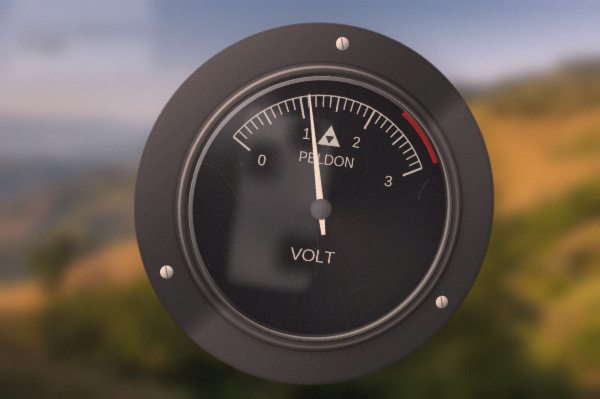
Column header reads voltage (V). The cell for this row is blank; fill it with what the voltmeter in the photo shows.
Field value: 1.1 V
